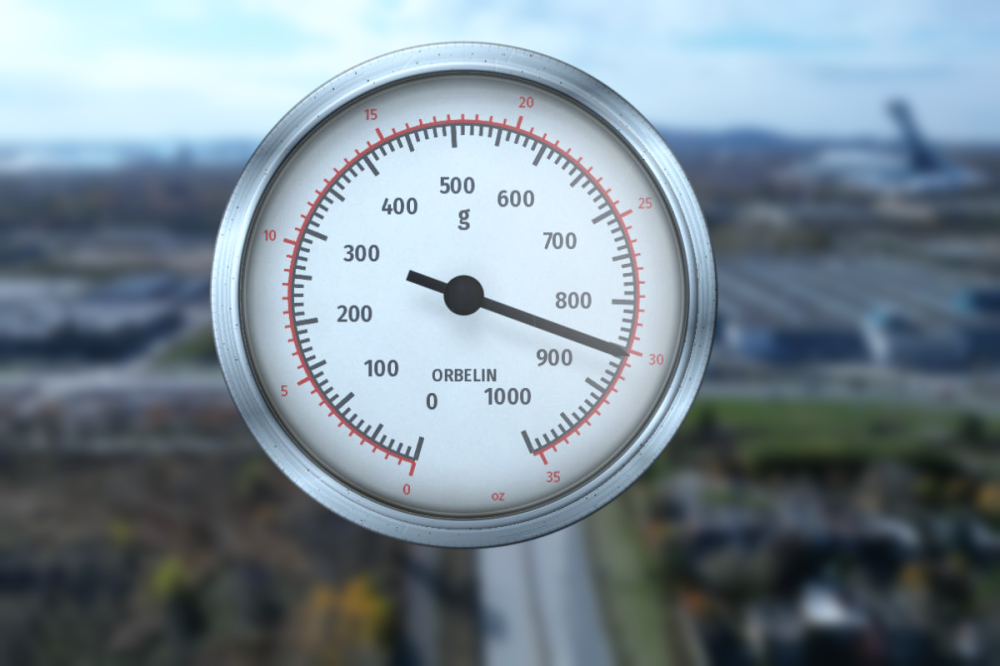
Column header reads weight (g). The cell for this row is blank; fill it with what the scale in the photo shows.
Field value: 855 g
